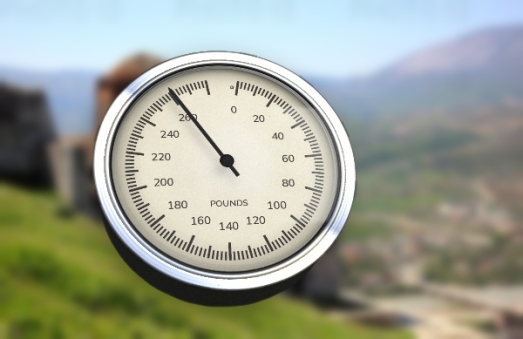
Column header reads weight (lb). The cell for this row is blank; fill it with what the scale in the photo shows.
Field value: 260 lb
